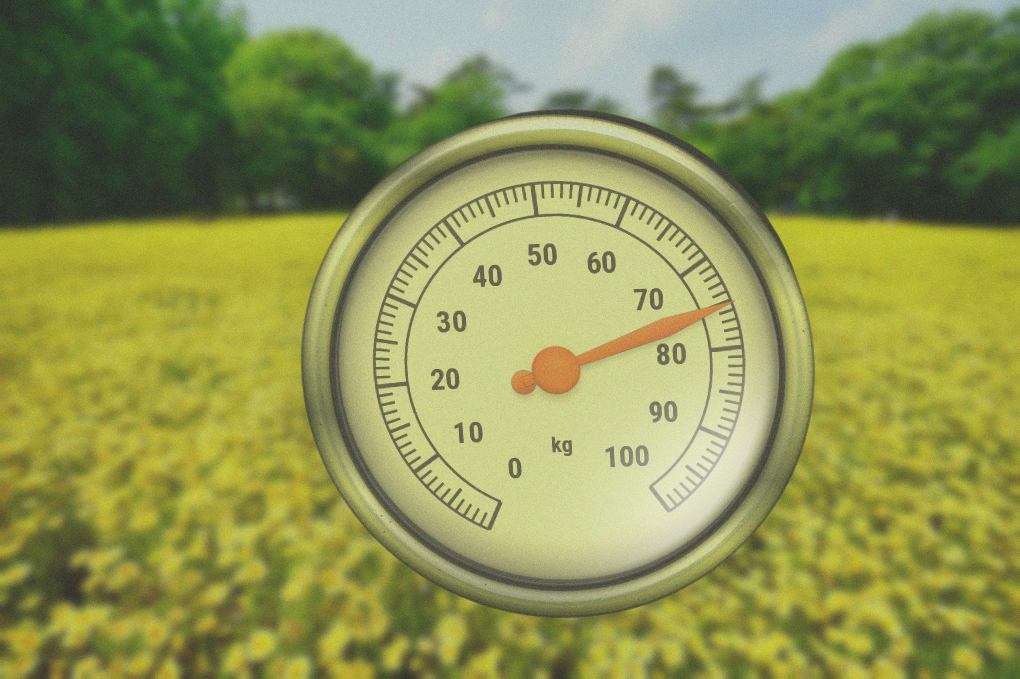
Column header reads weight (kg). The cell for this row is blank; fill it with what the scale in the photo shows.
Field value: 75 kg
